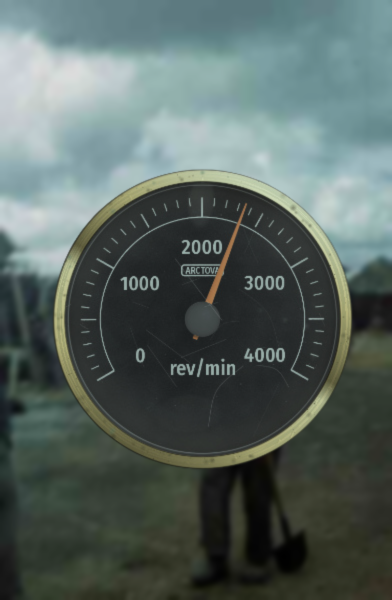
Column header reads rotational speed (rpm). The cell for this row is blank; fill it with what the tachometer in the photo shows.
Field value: 2350 rpm
